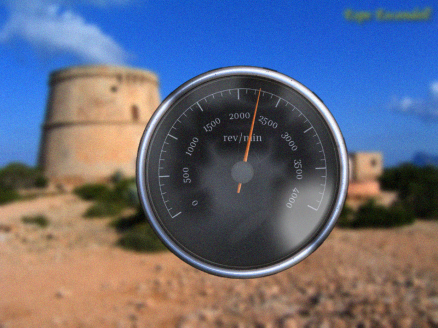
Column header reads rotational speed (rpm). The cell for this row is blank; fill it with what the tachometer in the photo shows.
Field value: 2250 rpm
